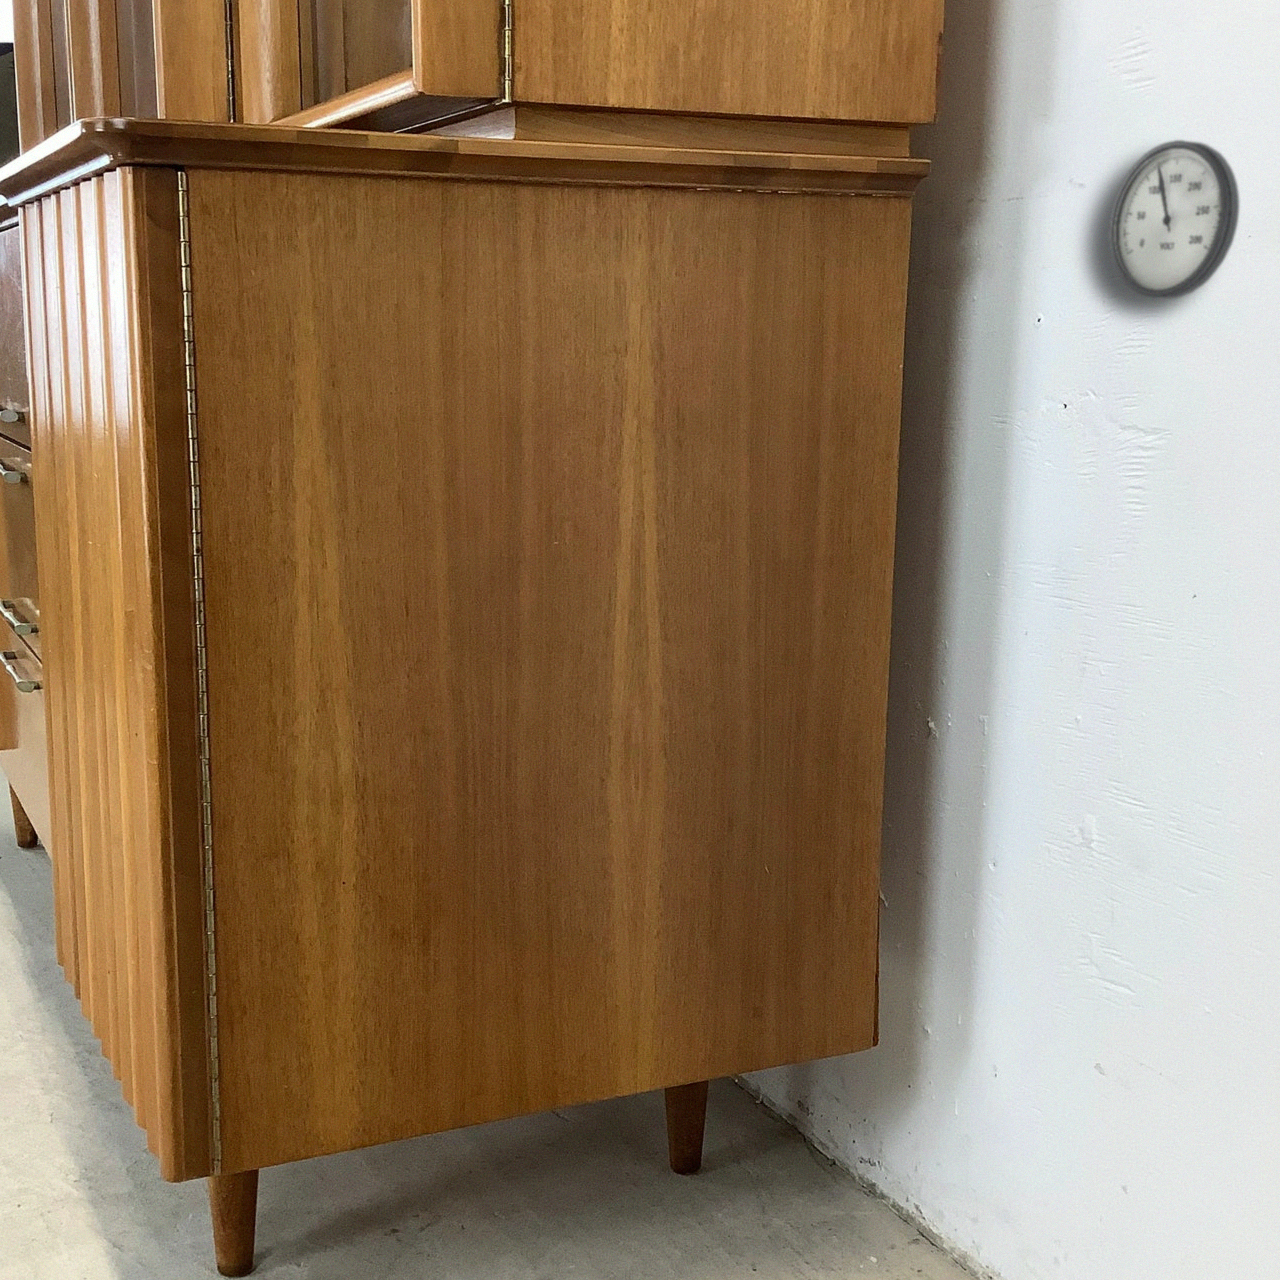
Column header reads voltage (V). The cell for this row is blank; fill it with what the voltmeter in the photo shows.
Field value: 125 V
